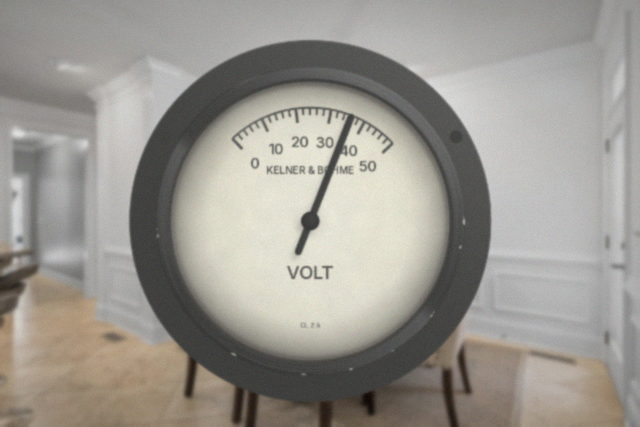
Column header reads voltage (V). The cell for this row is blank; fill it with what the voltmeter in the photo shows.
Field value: 36 V
